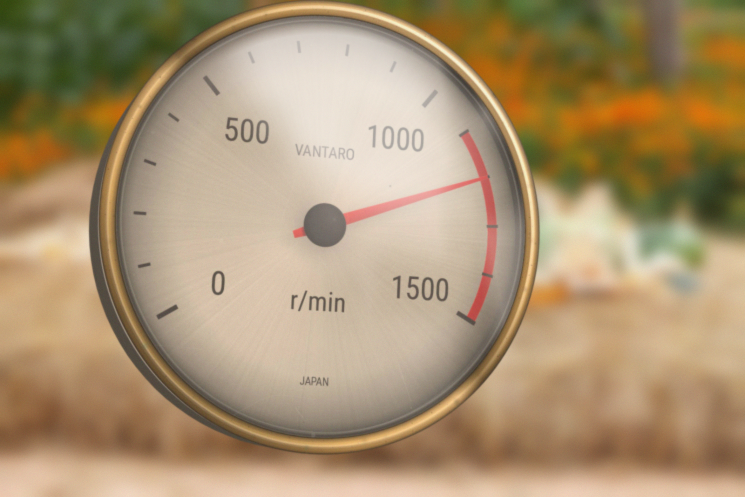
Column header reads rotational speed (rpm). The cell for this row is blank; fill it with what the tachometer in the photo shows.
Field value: 1200 rpm
